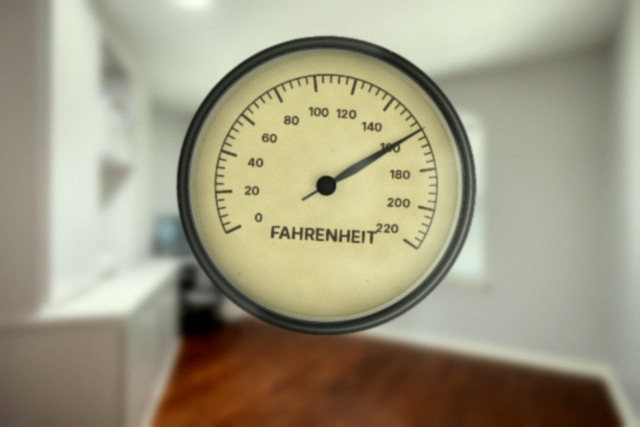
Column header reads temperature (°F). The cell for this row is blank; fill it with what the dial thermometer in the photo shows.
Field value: 160 °F
